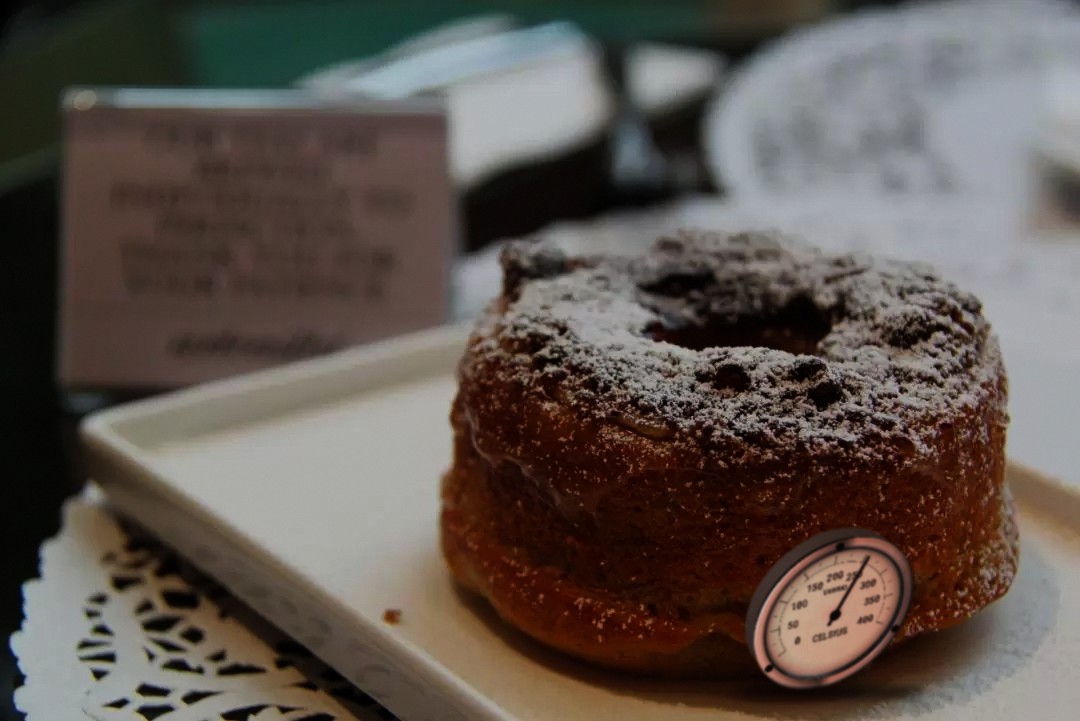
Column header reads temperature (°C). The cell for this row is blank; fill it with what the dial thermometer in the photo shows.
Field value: 250 °C
